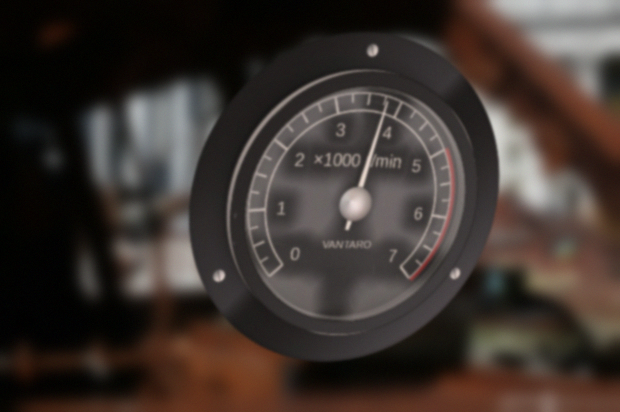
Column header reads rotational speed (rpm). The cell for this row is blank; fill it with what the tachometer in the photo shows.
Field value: 3750 rpm
